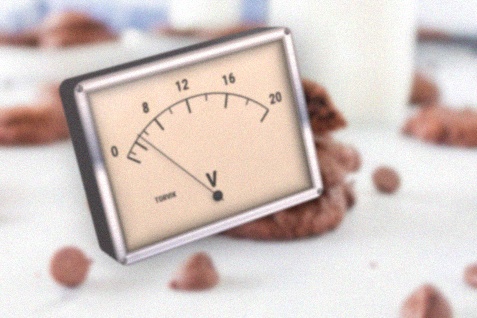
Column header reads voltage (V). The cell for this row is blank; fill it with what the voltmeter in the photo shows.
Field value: 5 V
